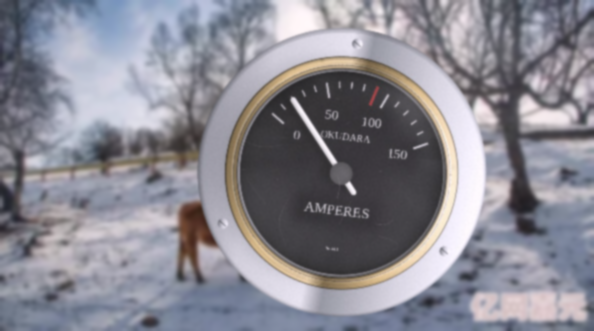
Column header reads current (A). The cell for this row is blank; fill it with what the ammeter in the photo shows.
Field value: 20 A
